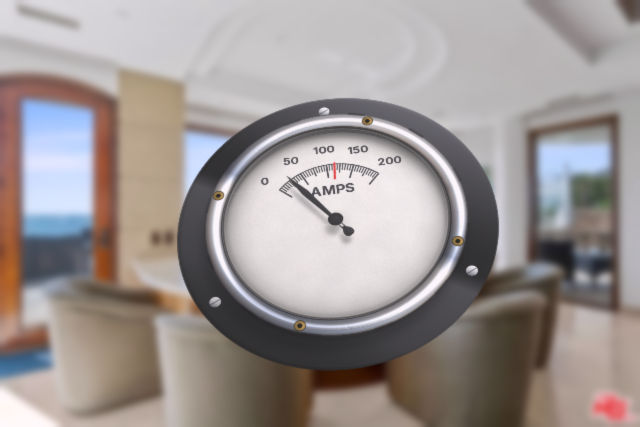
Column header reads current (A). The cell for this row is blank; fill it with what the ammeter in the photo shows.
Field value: 25 A
